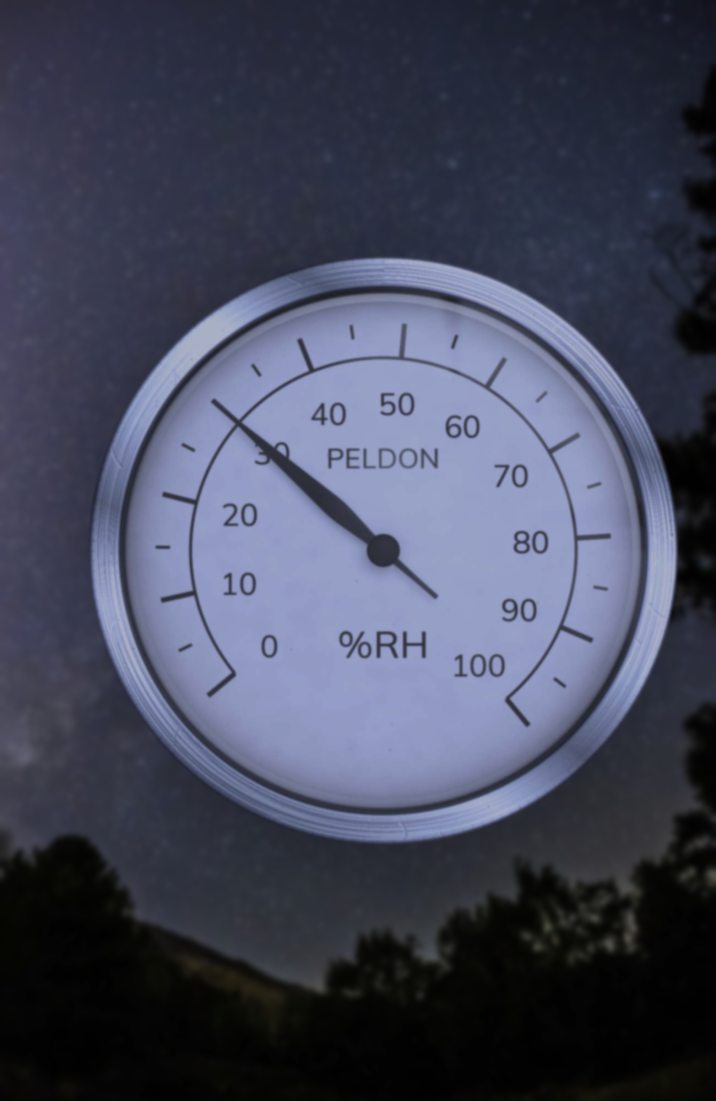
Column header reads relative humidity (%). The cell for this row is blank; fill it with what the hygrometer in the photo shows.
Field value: 30 %
